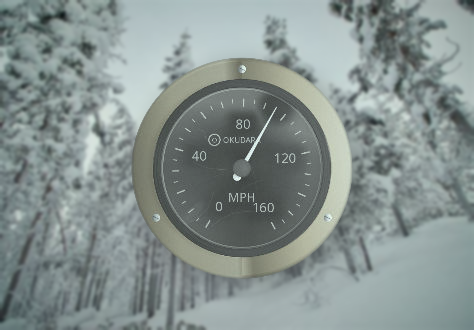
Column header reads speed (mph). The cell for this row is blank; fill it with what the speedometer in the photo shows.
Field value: 95 mph
